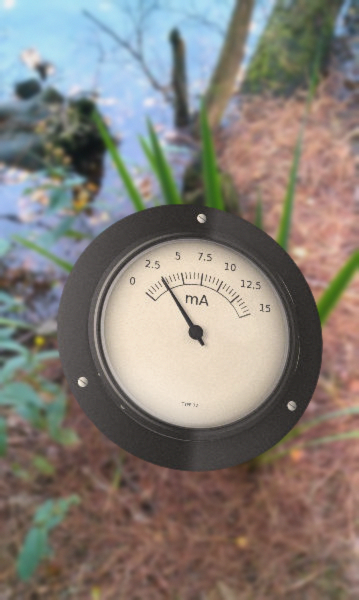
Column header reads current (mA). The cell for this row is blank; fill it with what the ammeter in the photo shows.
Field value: 2.5 mA
